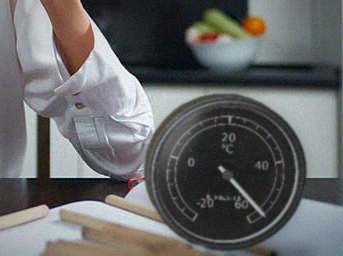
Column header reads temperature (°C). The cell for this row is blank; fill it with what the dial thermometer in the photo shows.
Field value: 56 °C
